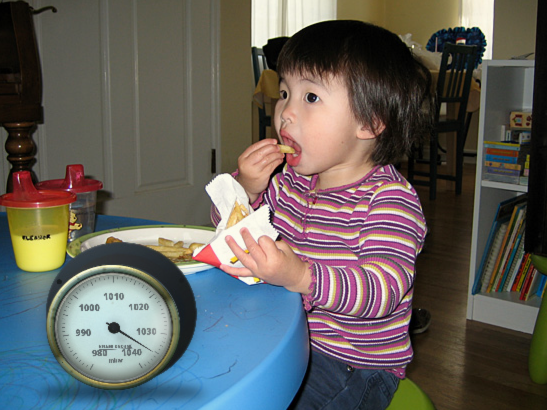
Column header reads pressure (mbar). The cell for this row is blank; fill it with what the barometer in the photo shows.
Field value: 1035 mbar
